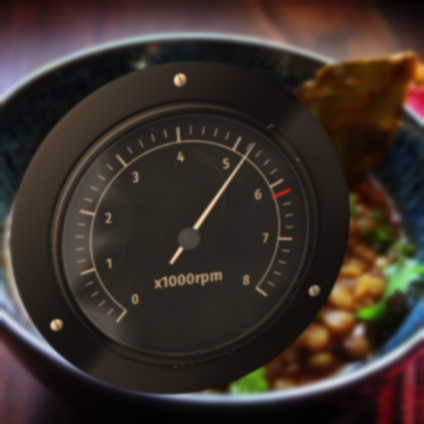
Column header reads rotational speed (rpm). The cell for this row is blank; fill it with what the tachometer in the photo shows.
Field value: 5200 rpm
